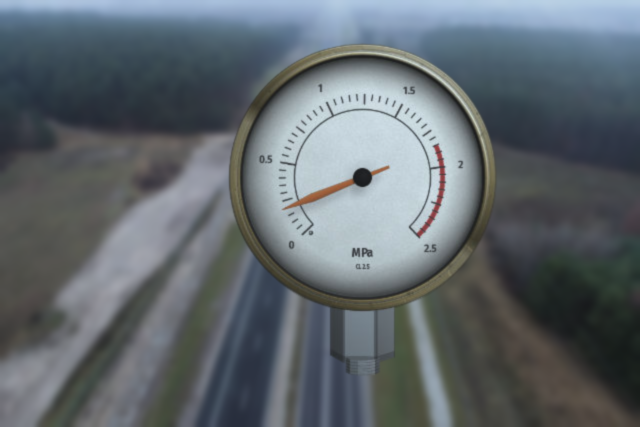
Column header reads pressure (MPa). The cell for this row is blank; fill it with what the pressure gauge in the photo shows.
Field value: 0.2 MPa
